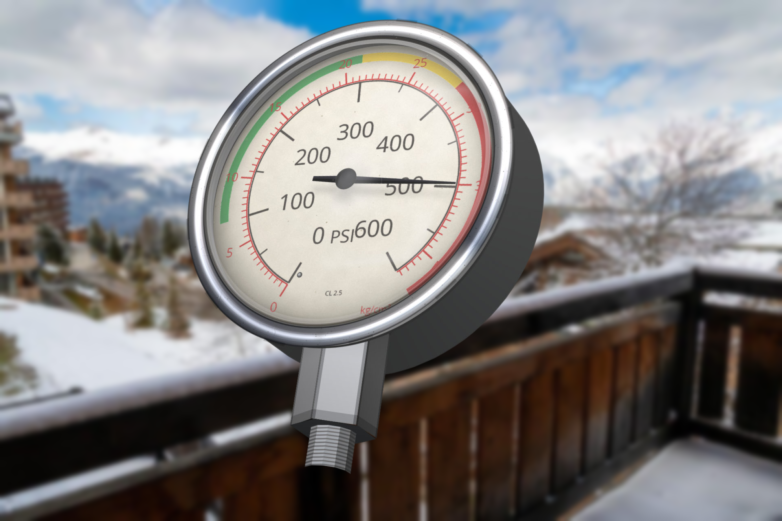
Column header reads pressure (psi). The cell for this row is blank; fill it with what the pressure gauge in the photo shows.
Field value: 500 psi
